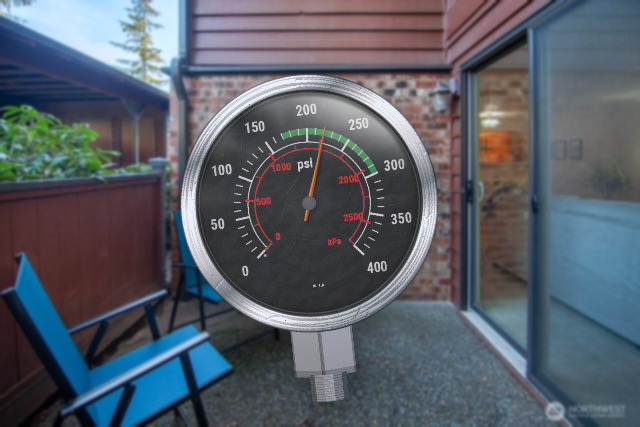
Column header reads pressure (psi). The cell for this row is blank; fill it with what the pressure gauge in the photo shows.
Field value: 220 psi
